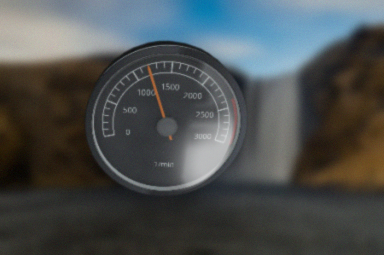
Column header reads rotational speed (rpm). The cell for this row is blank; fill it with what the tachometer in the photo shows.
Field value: 1200 rpm
